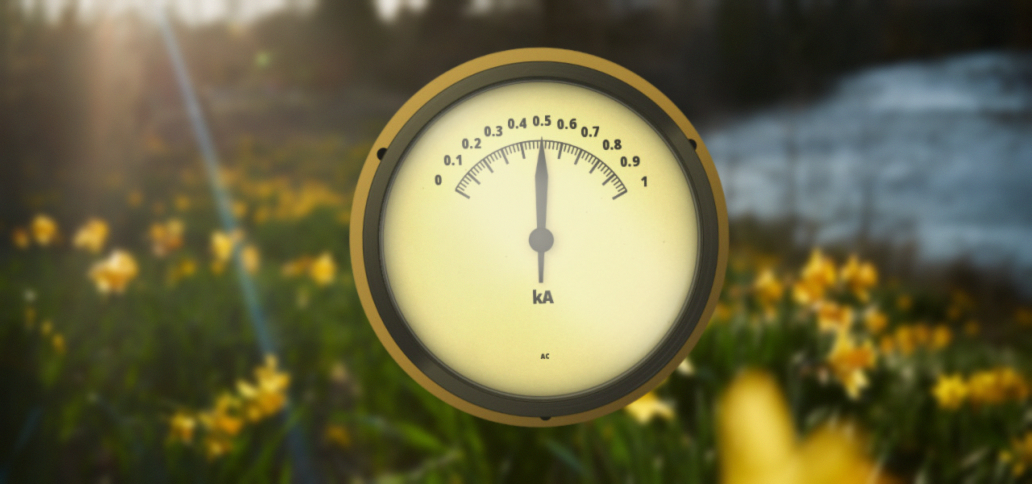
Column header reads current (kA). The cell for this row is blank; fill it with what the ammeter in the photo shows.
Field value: 0.5 kA
